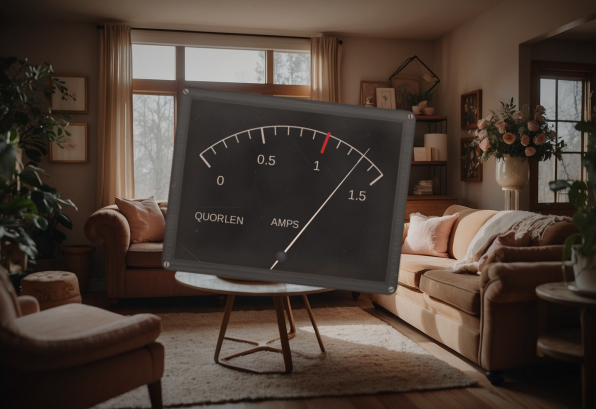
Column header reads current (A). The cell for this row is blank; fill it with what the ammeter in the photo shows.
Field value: 1.3 A
